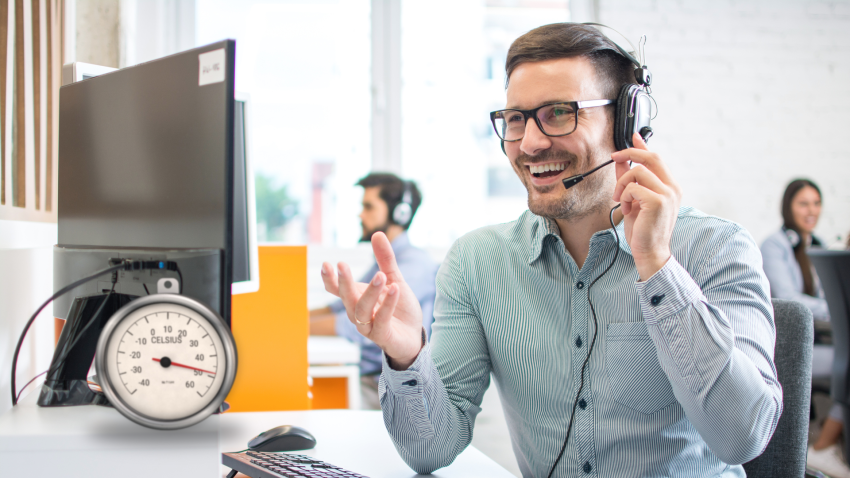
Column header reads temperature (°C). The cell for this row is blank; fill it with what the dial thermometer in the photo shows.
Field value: 47.5 °C
